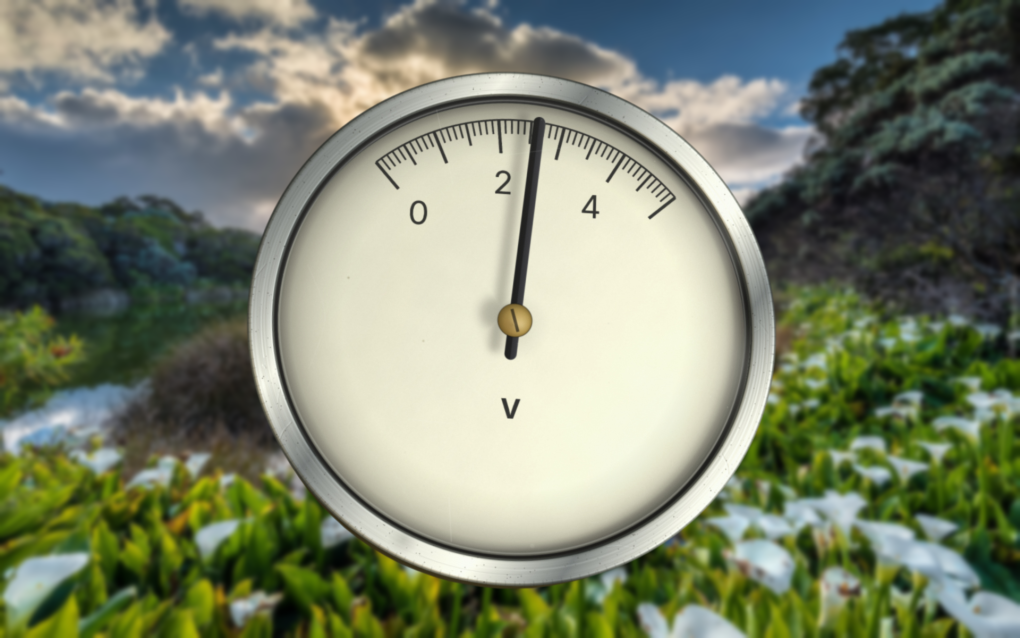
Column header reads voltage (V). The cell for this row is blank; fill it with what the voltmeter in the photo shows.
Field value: 2.6 V
